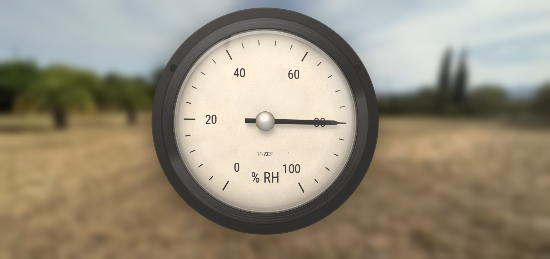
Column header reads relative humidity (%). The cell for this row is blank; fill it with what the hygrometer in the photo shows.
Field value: 80 %
